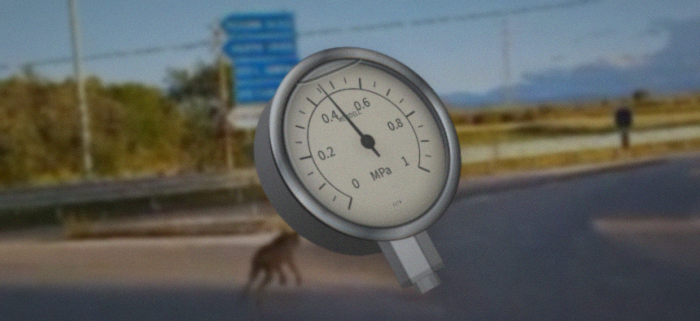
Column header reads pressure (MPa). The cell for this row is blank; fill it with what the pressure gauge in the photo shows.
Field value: 0.45 MPa
